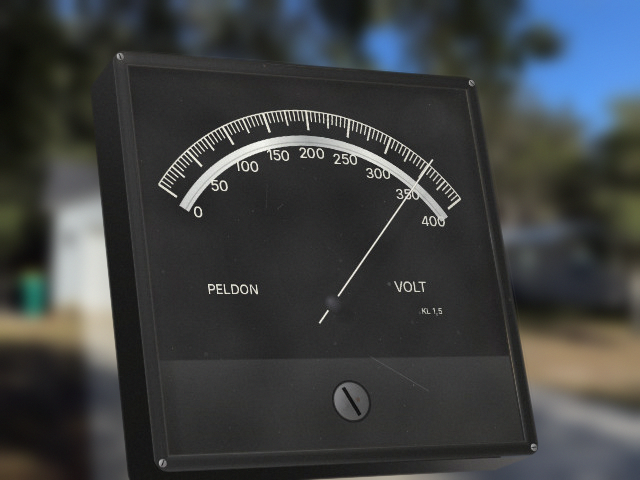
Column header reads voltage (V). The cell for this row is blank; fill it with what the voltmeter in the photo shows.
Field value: 350 V
